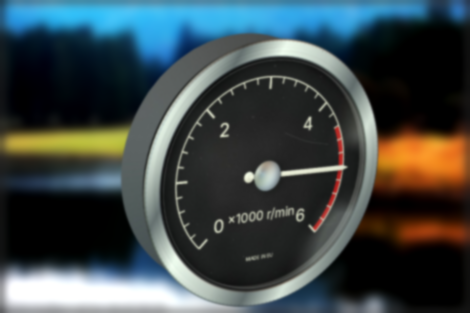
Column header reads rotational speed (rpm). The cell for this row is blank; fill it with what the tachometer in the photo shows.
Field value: 5000 rpm
